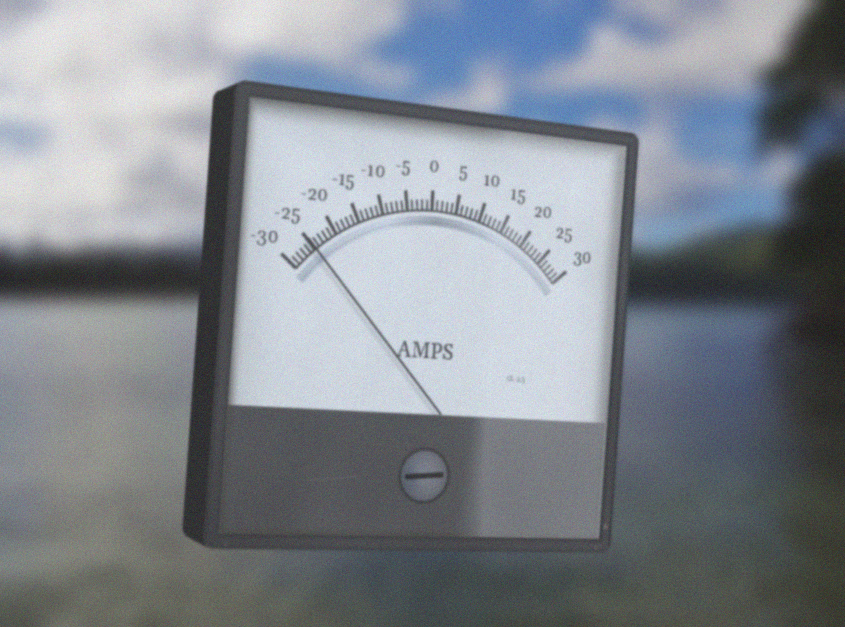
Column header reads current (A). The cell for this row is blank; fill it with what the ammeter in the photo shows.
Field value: -25 A
